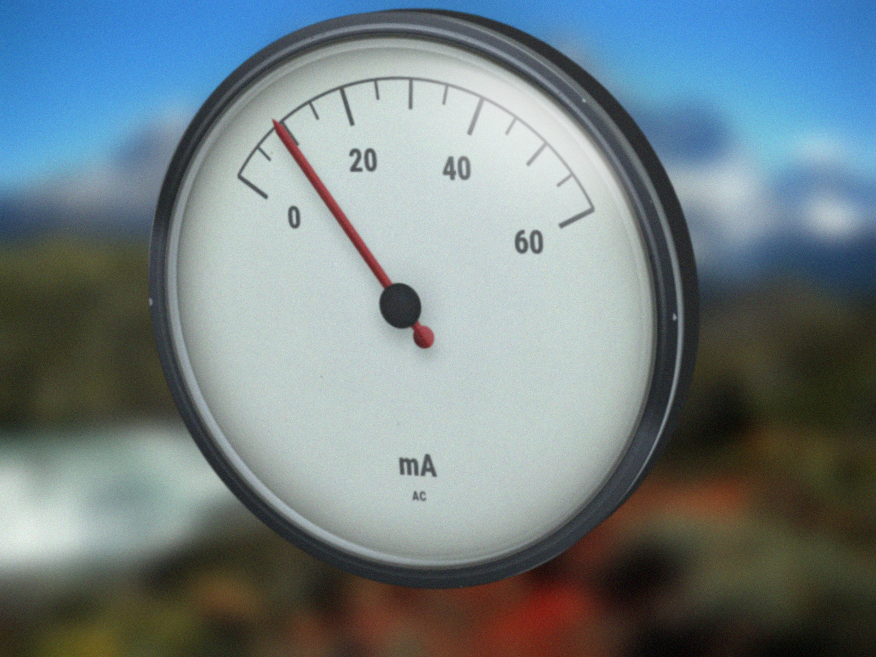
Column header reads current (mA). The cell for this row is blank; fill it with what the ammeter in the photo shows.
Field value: 10 mA
